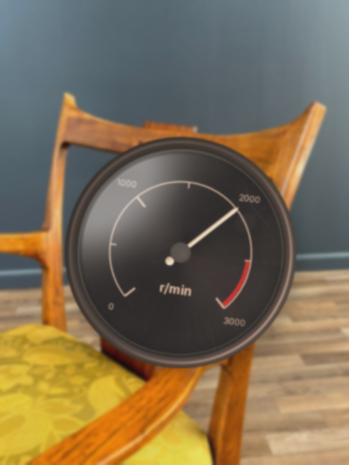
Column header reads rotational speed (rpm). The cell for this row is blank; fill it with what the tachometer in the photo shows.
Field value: 2000 rpm
